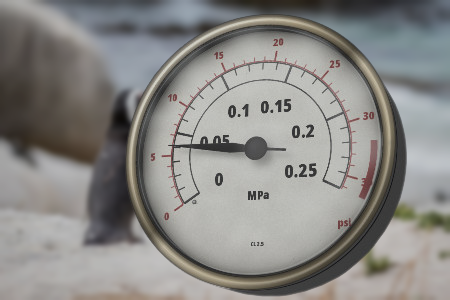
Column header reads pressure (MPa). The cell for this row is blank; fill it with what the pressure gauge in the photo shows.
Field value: 0.04 MPa
